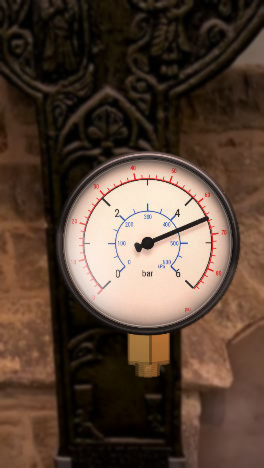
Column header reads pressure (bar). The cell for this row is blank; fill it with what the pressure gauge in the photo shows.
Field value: 4.5 bar
